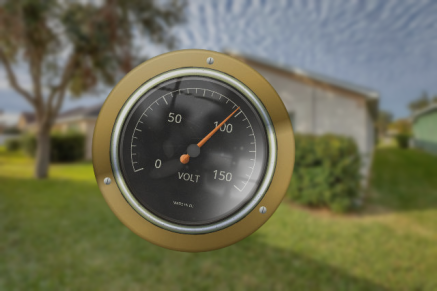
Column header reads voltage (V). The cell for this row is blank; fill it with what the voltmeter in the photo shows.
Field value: 97.5 V
